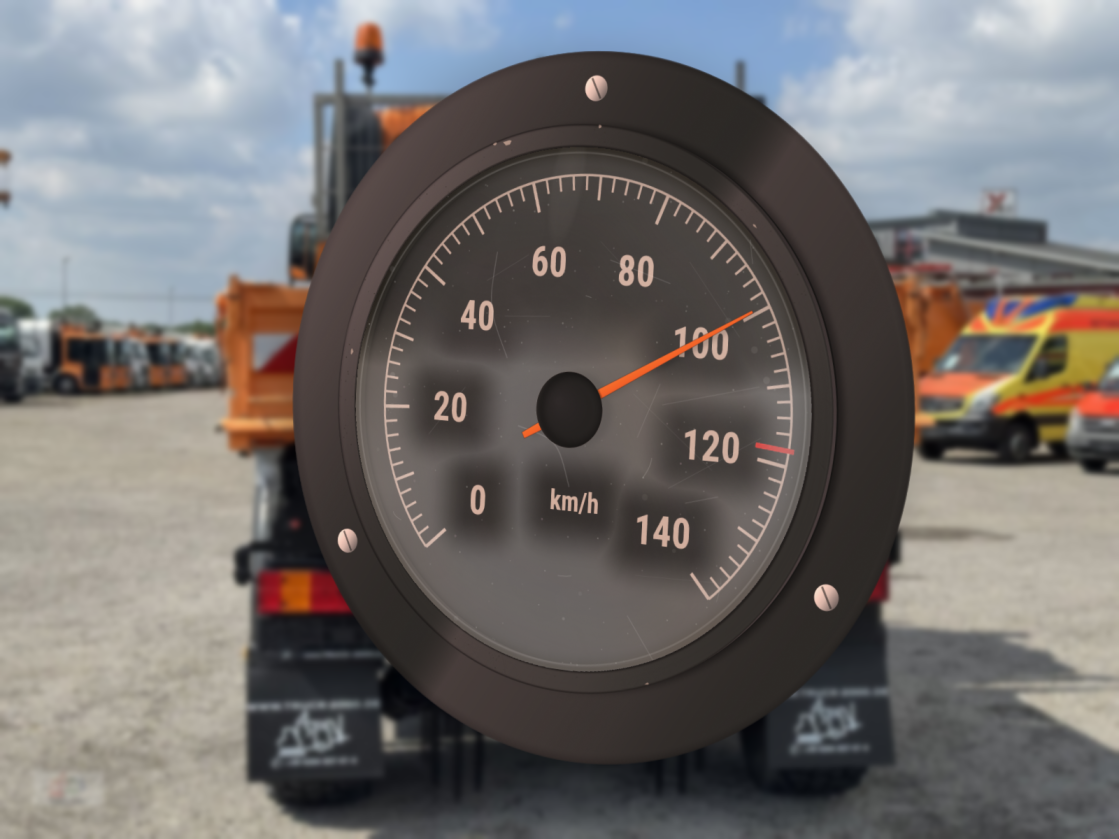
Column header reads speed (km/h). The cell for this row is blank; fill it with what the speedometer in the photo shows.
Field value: 100 km/h
